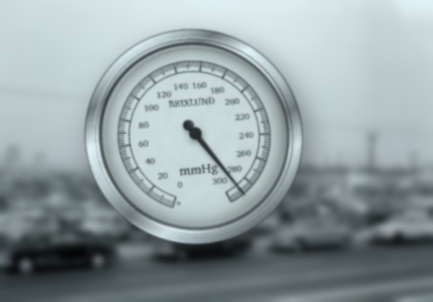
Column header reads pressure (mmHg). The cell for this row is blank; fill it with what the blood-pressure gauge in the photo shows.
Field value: 290 mmHg
